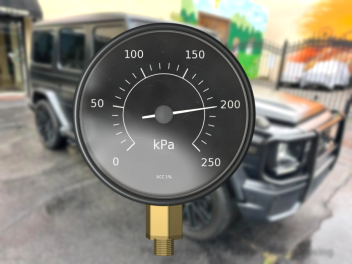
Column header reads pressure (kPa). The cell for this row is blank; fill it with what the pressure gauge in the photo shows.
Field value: 200 kPa
